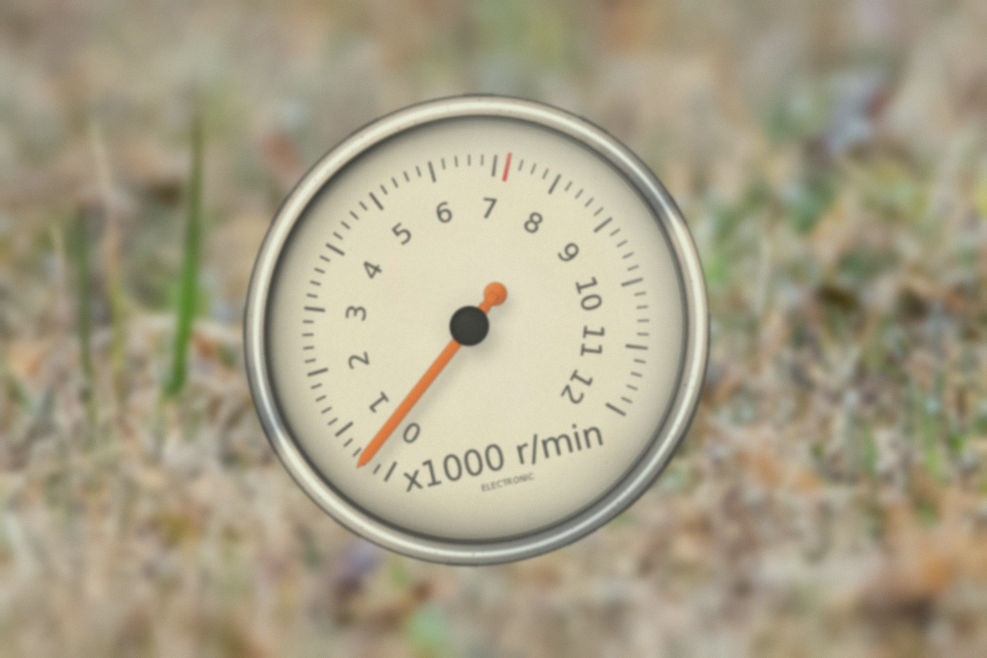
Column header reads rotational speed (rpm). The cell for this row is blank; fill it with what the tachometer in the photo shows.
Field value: 400 rpm
